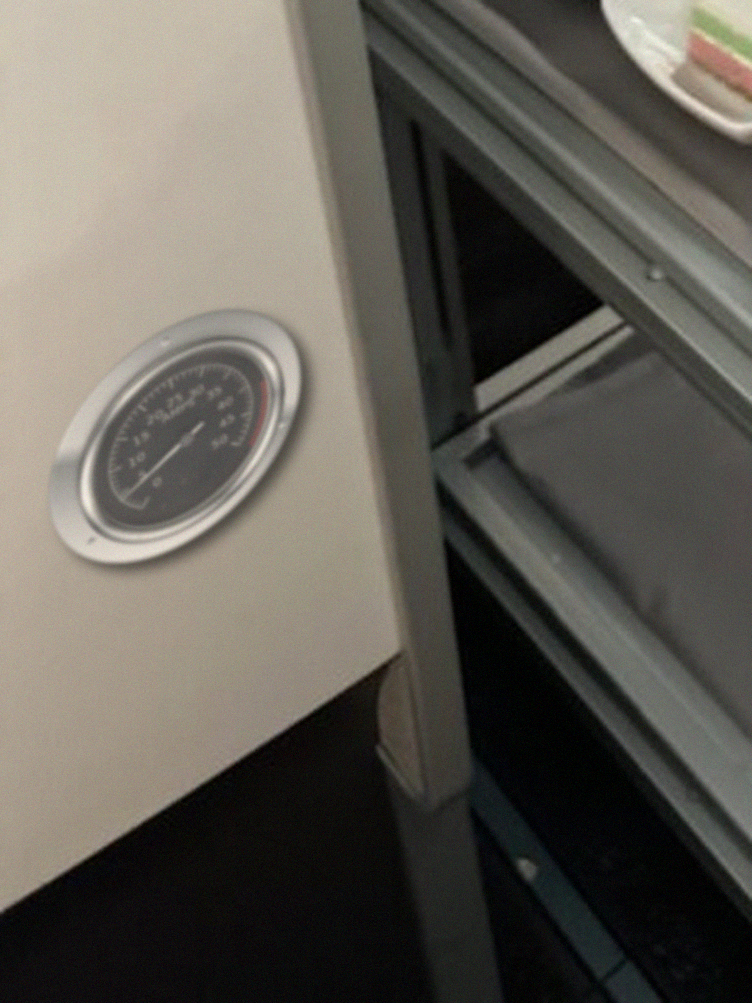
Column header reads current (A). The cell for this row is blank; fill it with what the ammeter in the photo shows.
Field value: 5 A
